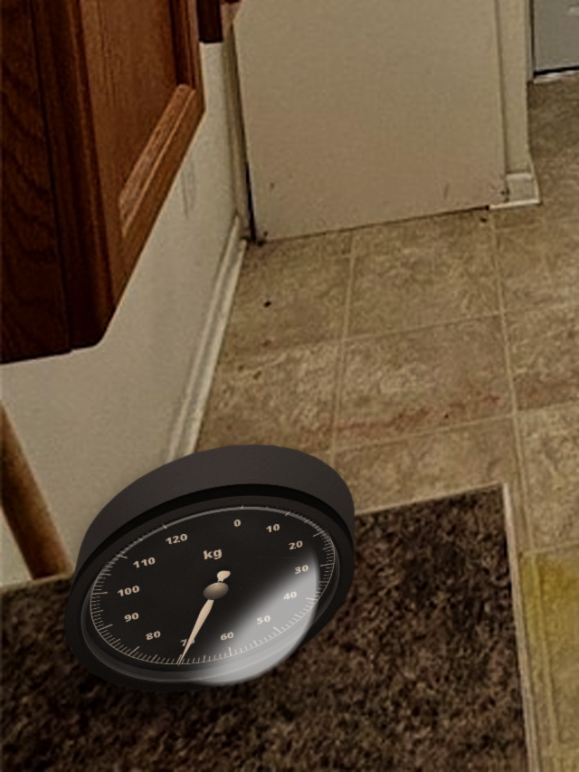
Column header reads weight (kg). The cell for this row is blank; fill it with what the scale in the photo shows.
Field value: 70 kg
